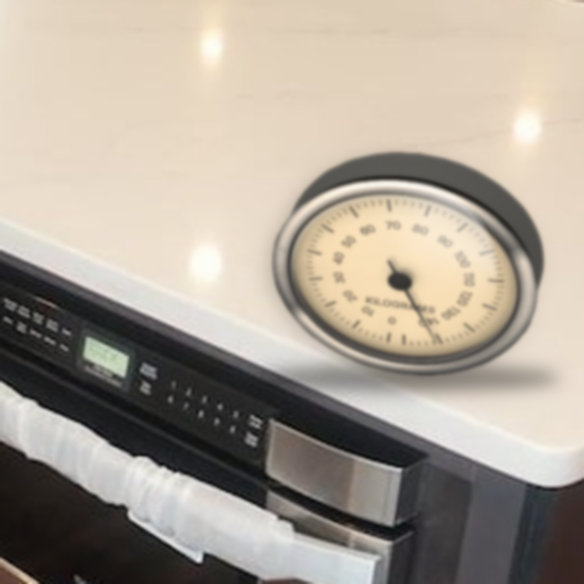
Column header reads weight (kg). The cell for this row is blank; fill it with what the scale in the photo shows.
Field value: 140 kg
